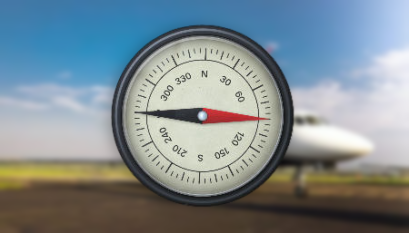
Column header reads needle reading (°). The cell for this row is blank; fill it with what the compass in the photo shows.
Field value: 90 °
